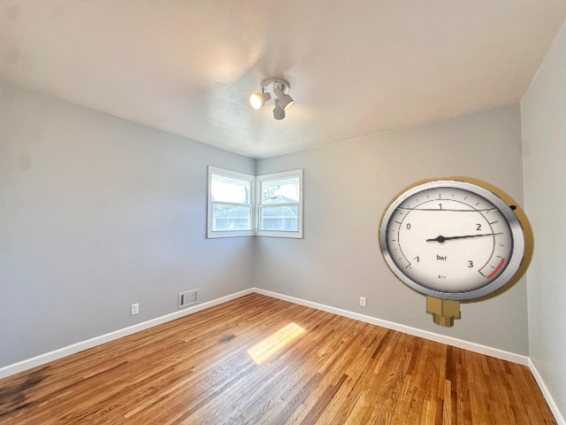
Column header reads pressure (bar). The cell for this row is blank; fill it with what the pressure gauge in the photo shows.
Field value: 2.2 bar
